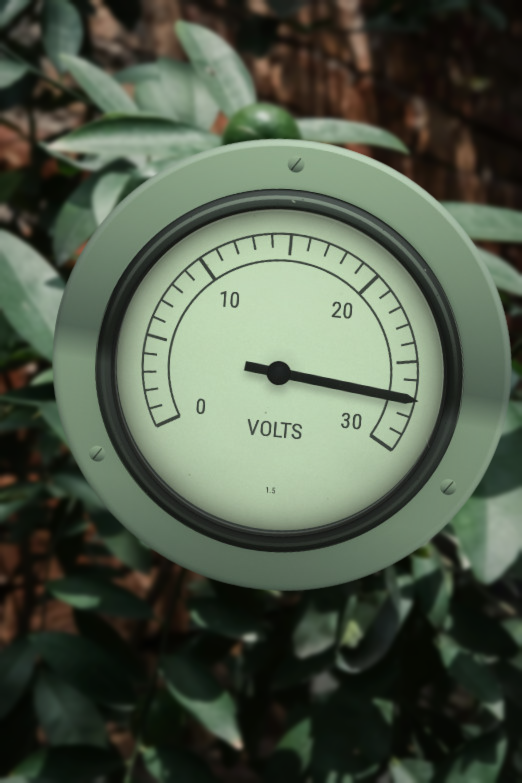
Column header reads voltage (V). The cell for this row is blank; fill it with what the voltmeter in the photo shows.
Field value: 27 V
